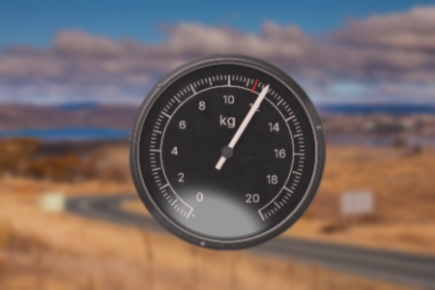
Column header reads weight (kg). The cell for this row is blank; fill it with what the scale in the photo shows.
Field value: 12 kg
